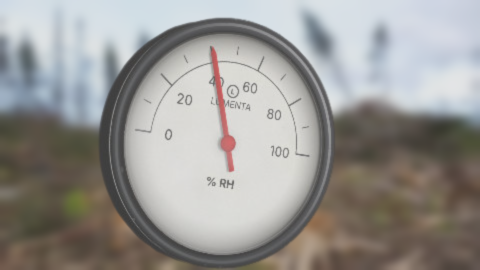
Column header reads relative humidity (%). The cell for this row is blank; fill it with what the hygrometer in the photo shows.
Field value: 40 %
